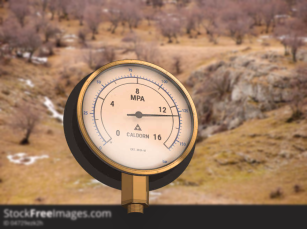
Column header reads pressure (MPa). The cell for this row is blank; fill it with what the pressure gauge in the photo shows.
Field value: 13 MPa
